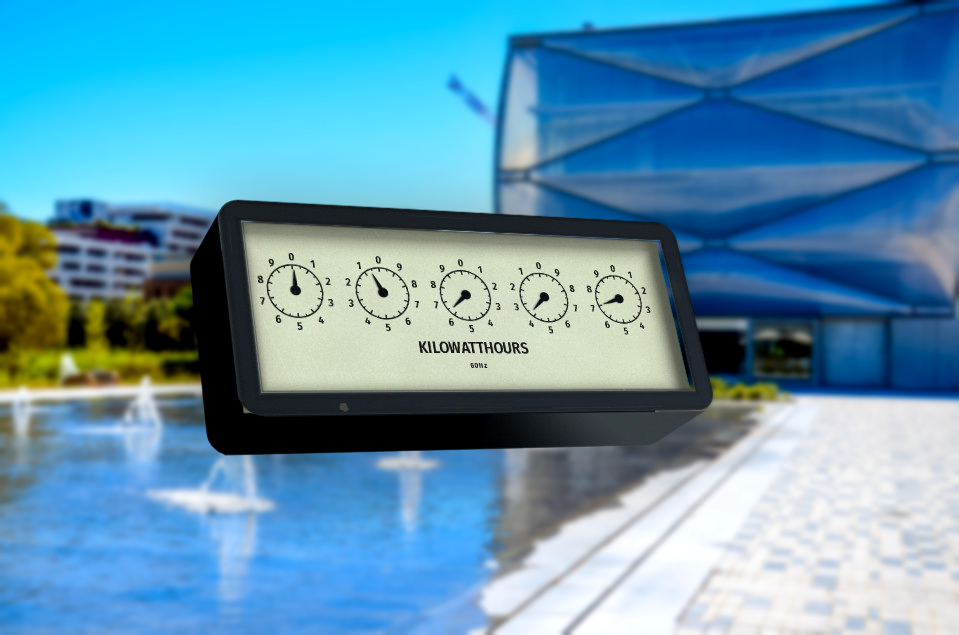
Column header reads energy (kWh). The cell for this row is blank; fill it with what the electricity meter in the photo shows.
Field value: 637 kWh
